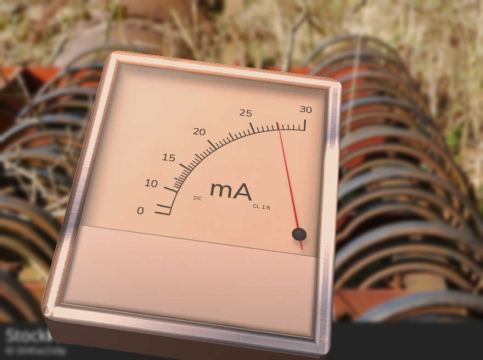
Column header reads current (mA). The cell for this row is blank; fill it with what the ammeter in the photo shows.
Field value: 27.5 mA
